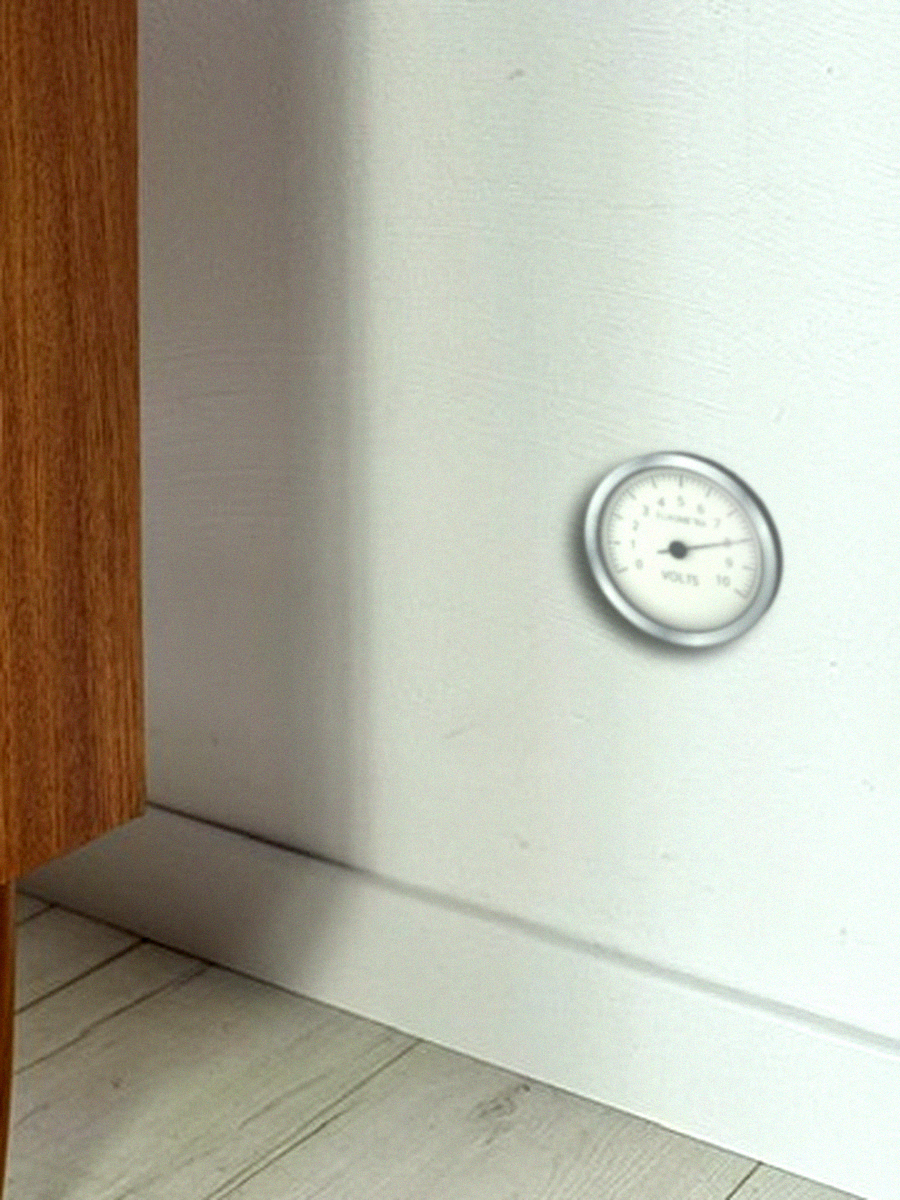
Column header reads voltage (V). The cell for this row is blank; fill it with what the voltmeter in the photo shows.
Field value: 8 V
